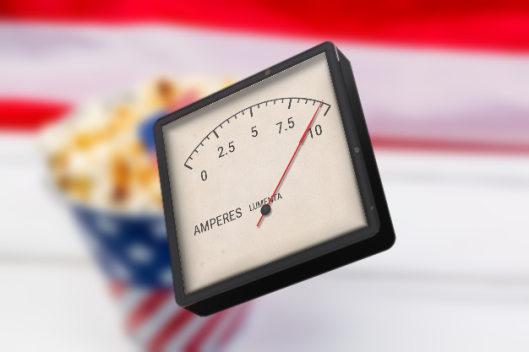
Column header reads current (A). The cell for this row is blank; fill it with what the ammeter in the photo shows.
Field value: 9.5 A
